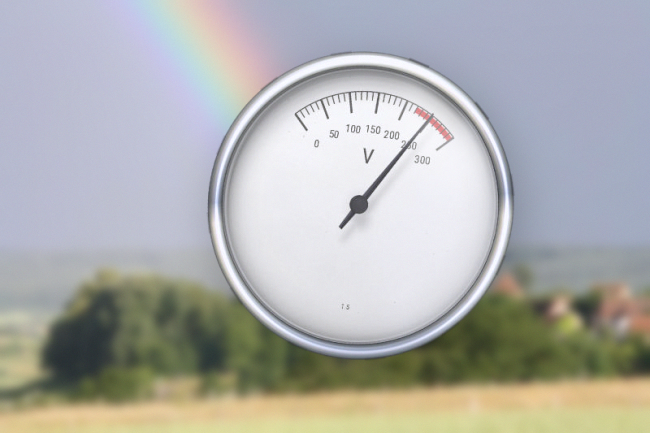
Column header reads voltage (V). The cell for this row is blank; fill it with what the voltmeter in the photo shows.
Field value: 250 V
